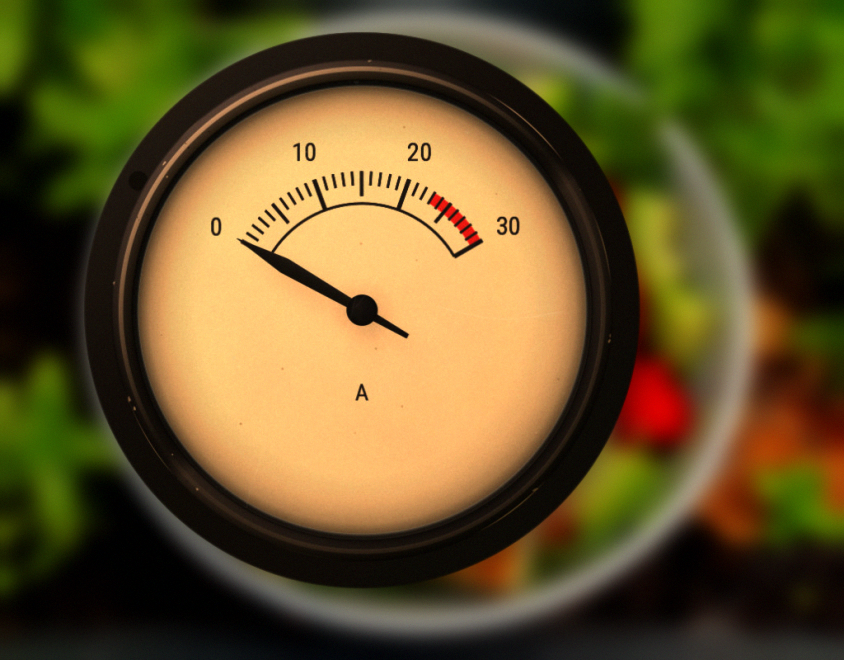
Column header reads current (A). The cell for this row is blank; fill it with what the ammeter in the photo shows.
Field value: 0 A
